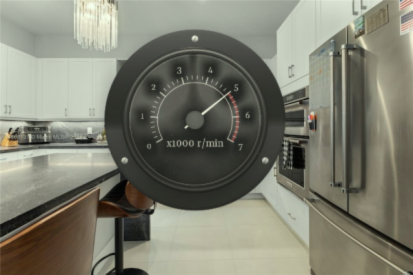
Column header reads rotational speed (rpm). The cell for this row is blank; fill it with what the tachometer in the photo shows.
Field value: 5000 rpm
